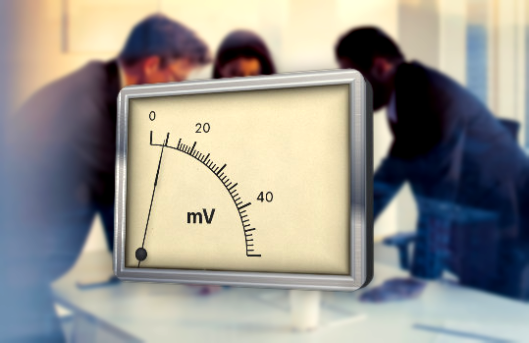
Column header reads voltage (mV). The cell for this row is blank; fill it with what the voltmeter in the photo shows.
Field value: 10 mV
